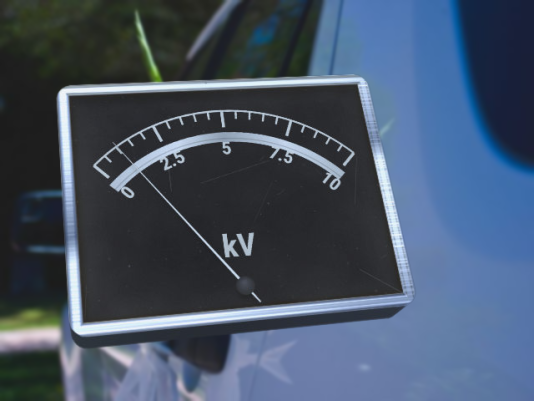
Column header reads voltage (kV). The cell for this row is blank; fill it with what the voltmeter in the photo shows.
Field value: 1 kV
